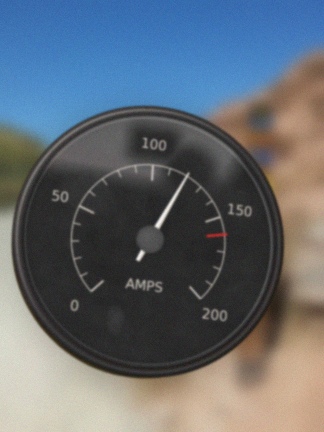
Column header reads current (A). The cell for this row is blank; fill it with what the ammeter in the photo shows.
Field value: 120 A
